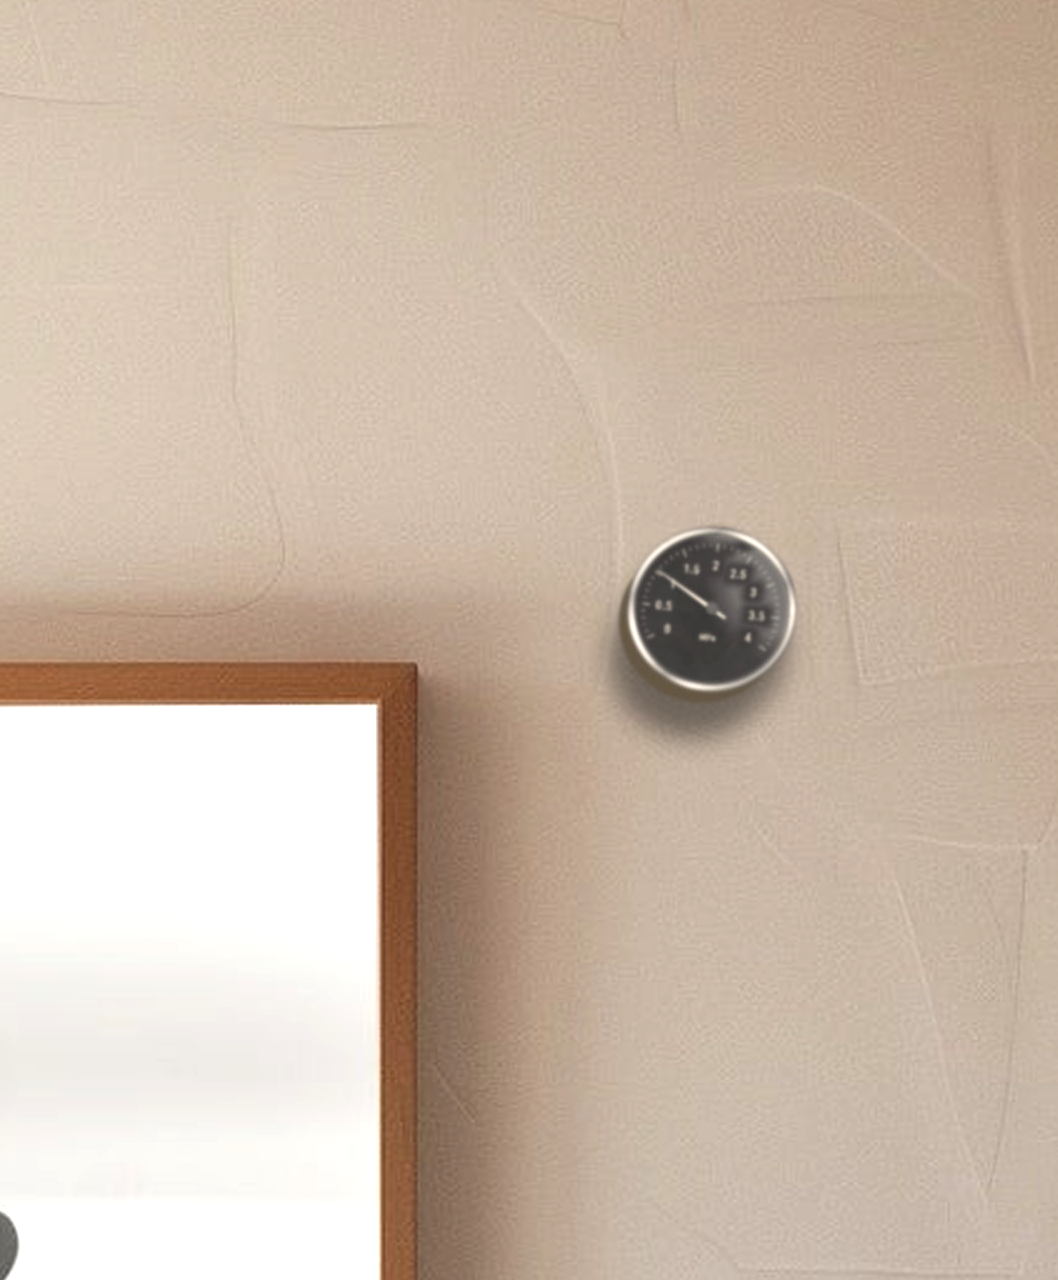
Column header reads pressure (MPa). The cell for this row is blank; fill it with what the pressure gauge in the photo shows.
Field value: 1 MPa
